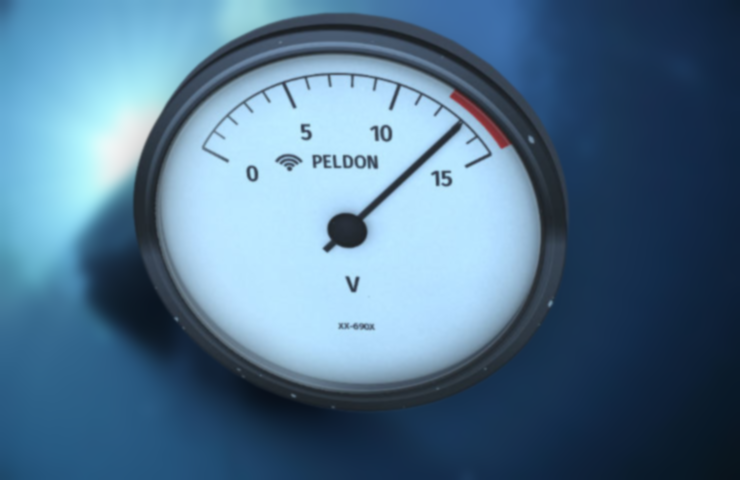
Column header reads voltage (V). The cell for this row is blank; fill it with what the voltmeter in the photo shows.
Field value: 13 V
